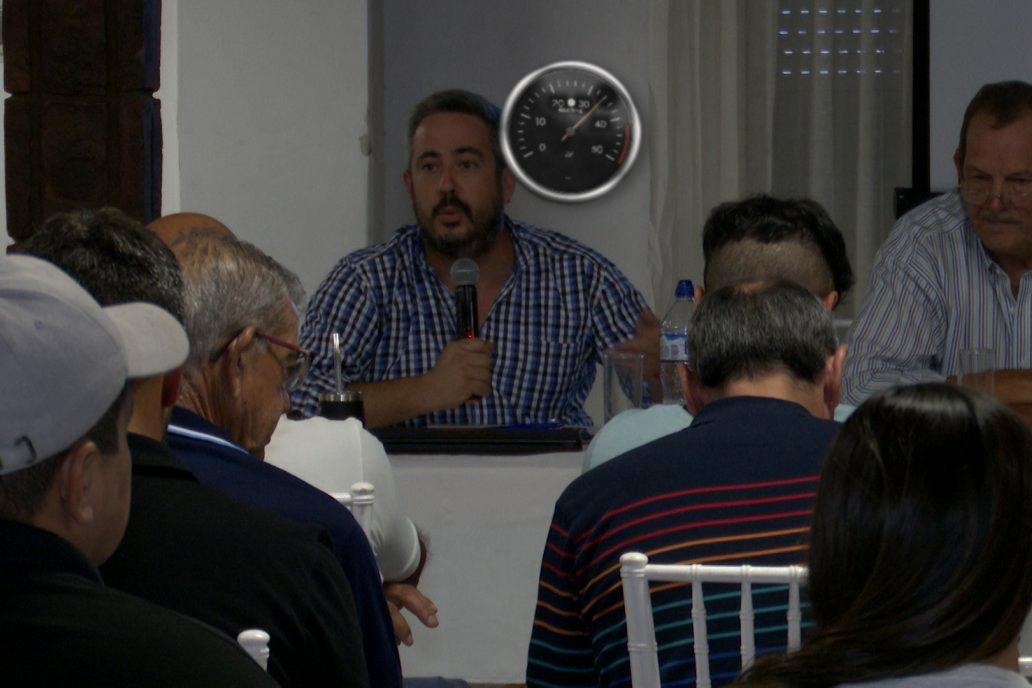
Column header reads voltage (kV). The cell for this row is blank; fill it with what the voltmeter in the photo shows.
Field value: 34 kV
